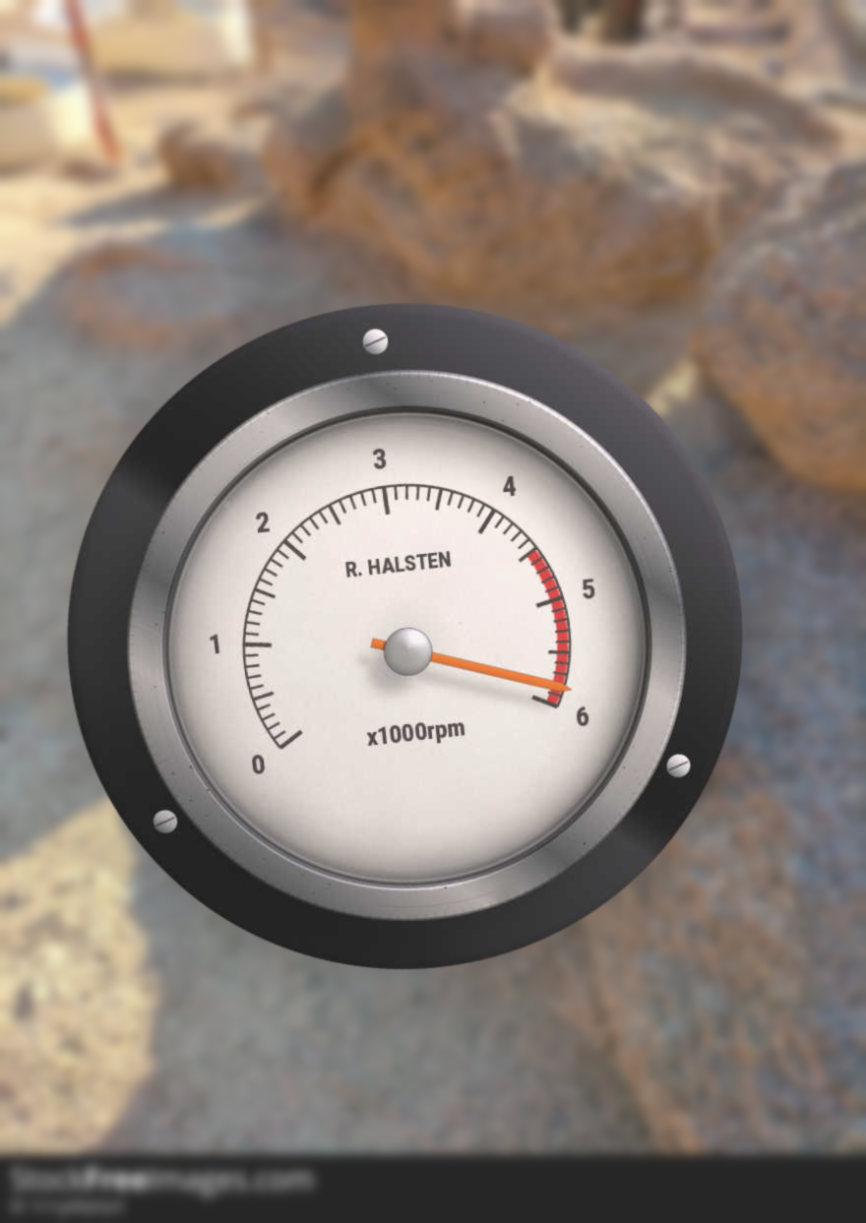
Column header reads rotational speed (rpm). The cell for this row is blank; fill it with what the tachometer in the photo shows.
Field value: 5800 rpm
